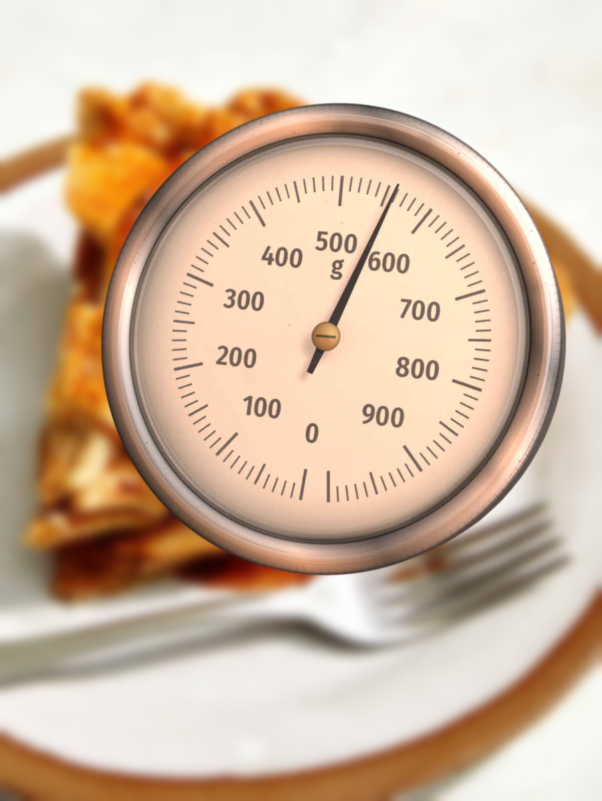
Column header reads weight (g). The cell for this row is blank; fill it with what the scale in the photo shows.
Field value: 560 g
